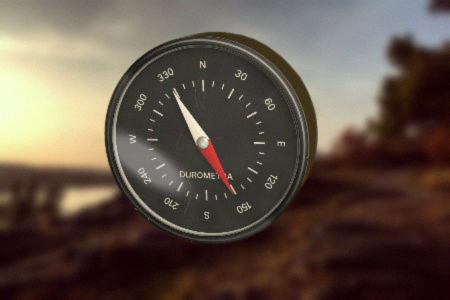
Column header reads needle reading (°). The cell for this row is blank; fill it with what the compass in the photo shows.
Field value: 150 °
